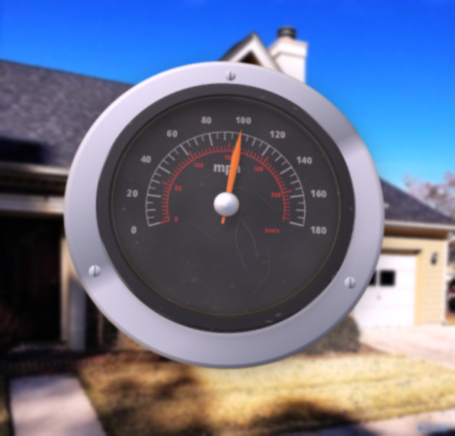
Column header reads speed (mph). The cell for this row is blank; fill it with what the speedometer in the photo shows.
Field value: 100 mph
